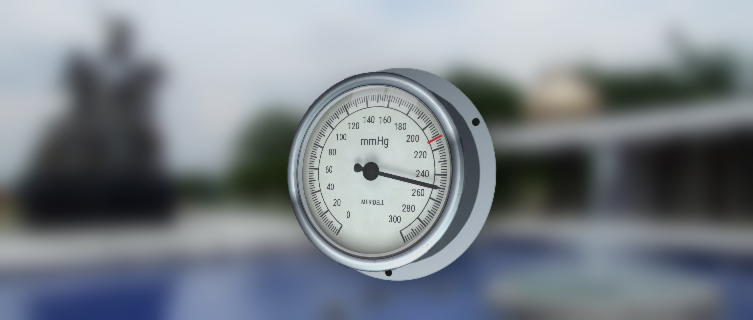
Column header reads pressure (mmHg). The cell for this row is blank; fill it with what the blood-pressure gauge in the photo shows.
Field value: 250 mmHg
